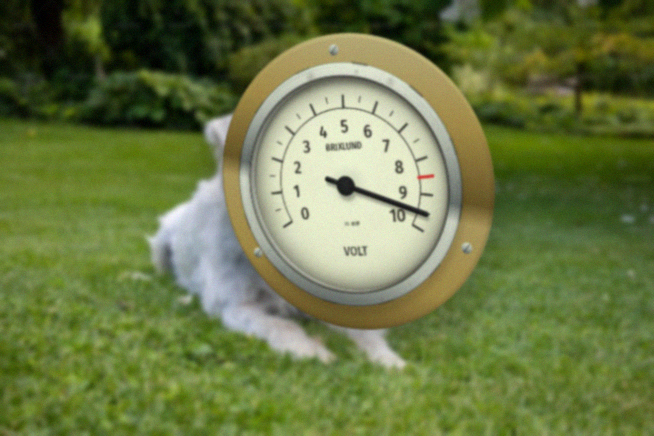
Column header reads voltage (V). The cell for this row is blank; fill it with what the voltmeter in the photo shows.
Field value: 9.5 V
